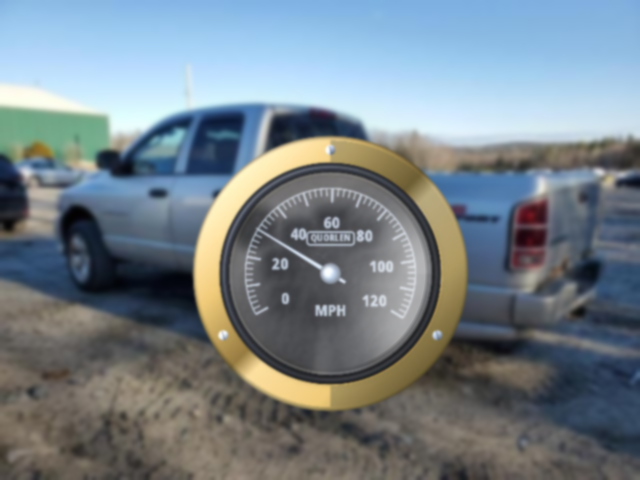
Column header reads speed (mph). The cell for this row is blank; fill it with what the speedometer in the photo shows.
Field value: 30 mph
